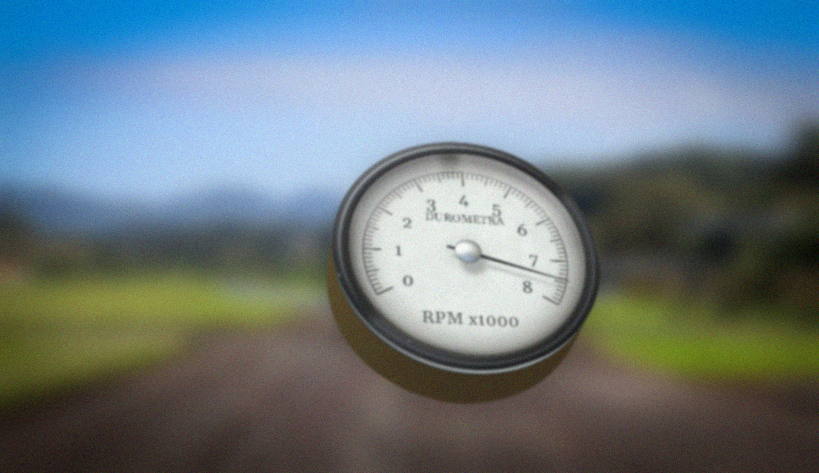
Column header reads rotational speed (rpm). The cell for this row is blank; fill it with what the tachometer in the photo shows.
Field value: 7500 rpm
